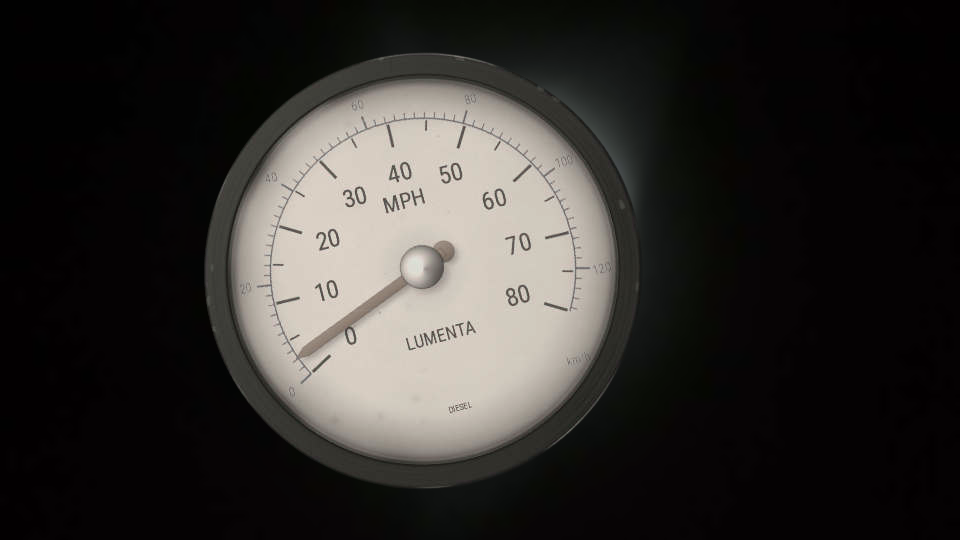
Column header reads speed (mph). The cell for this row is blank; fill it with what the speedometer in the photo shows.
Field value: 2.5 mph
